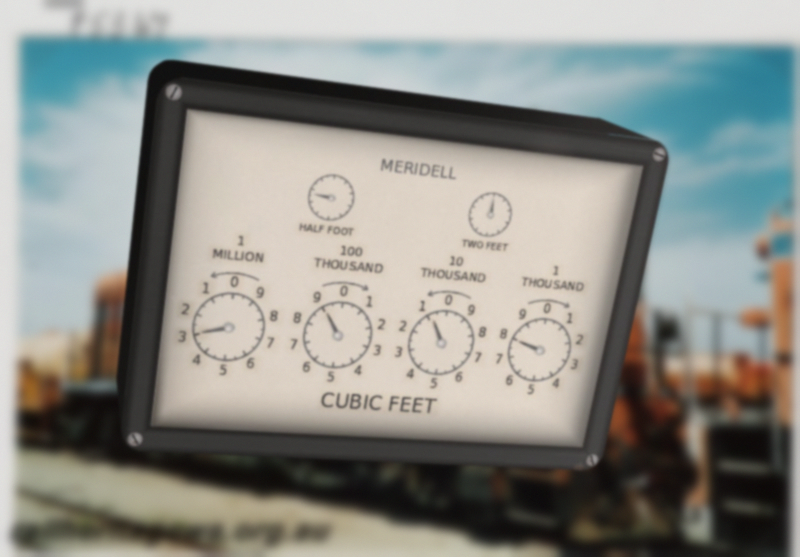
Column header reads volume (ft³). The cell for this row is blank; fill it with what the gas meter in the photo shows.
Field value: 290800 ft³
